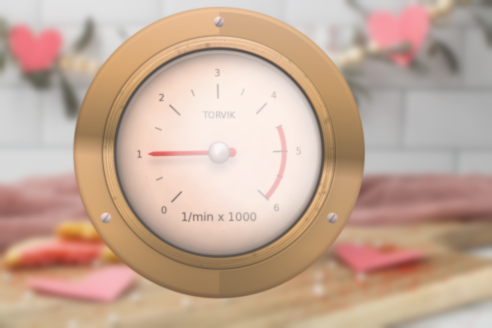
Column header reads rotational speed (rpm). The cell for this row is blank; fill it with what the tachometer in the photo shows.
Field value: 1000 rpm
